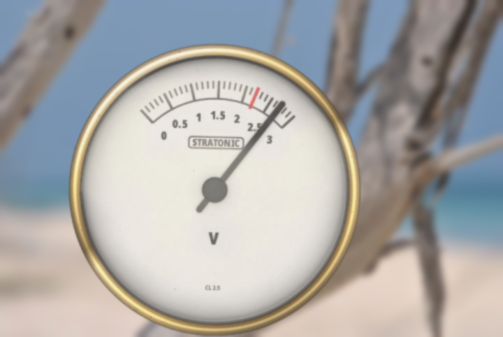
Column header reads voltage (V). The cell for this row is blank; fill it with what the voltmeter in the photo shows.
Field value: 2.7 V
